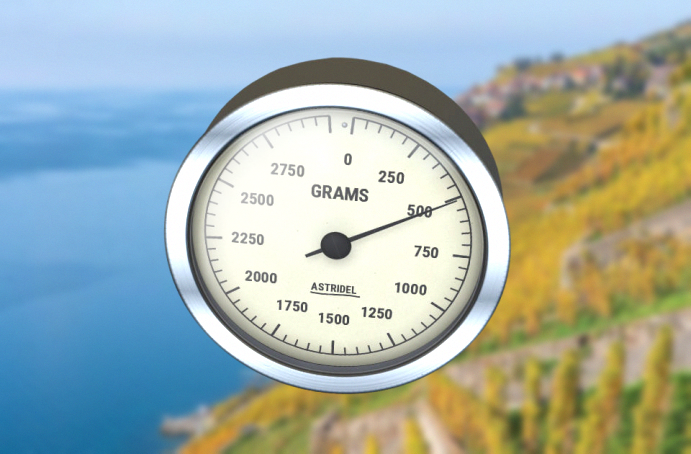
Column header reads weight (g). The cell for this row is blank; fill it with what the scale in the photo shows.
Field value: 500 g
